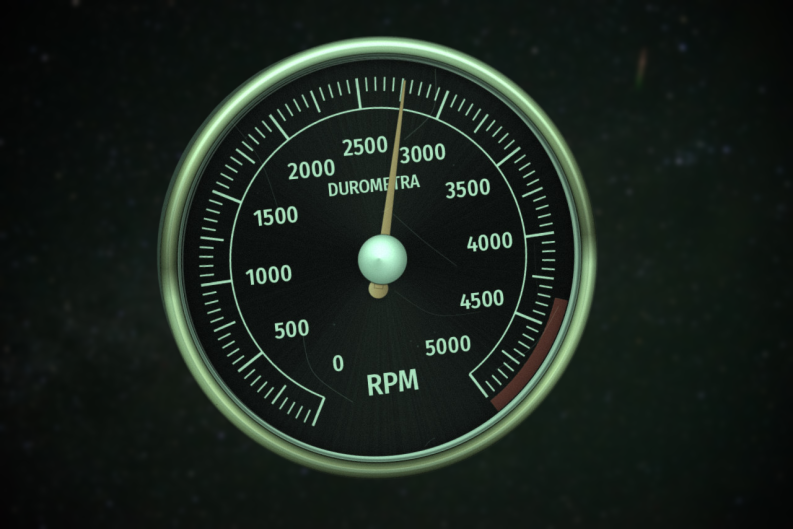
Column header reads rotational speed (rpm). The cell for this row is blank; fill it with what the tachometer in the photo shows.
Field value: 2750 rpm
